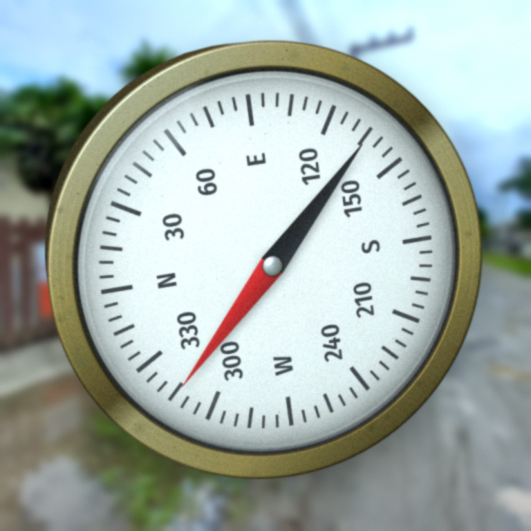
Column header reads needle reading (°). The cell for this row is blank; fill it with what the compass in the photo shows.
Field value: 315 °
